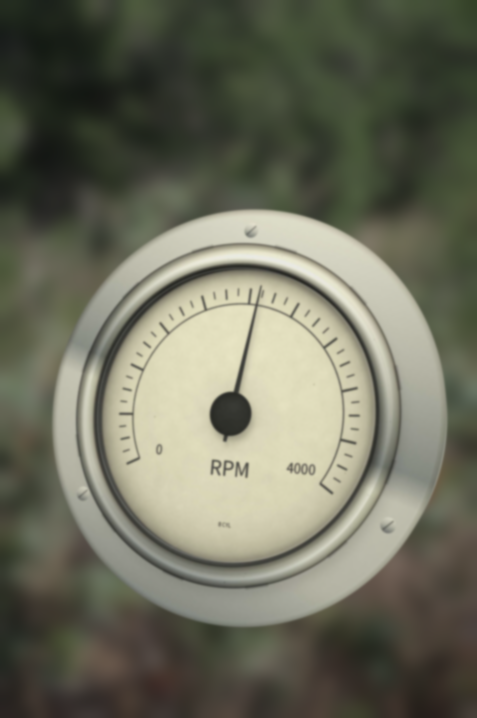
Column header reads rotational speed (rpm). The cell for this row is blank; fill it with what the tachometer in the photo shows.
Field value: 2100 rpm
